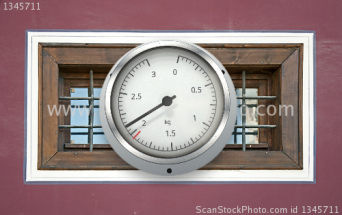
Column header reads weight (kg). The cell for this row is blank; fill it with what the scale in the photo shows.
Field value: 2.1 kg
